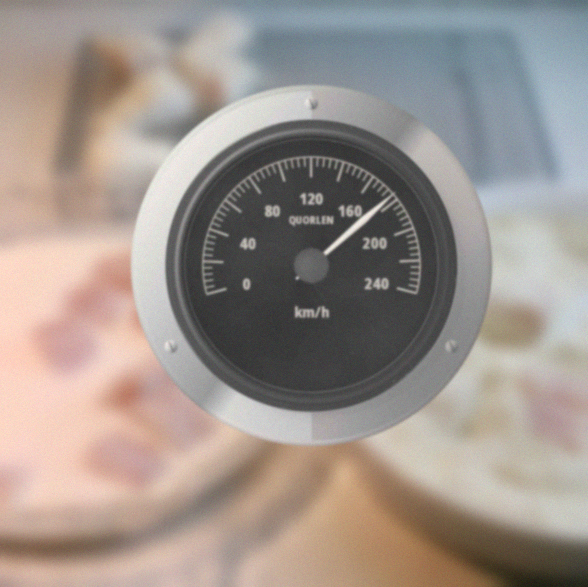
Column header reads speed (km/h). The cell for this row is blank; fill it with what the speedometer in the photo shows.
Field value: 176 km/h
